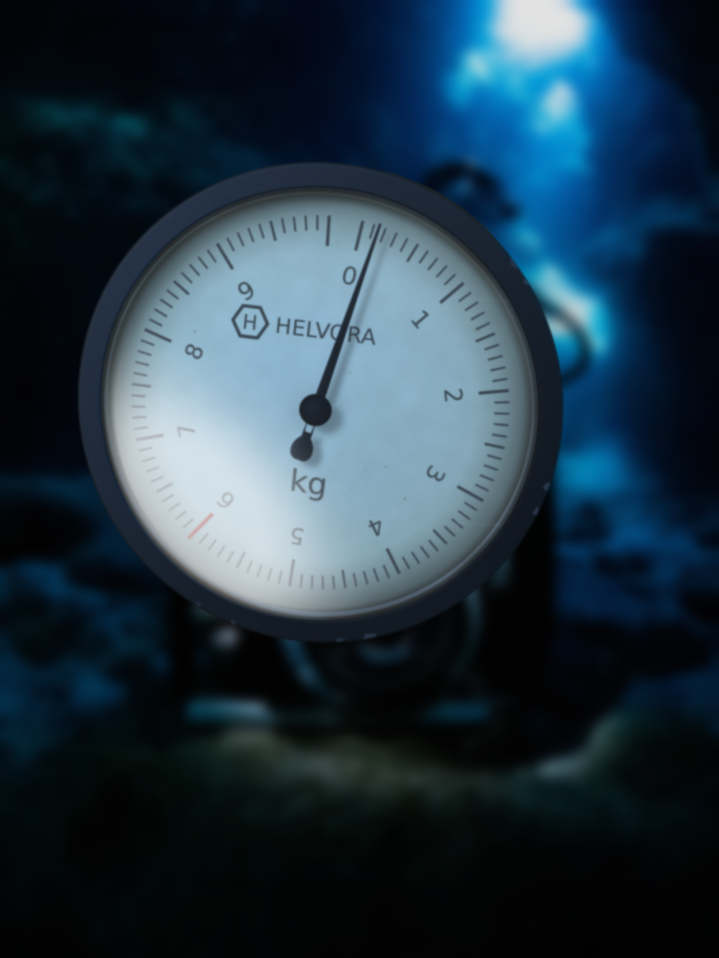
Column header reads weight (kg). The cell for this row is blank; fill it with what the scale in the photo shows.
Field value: 0.15 kg
